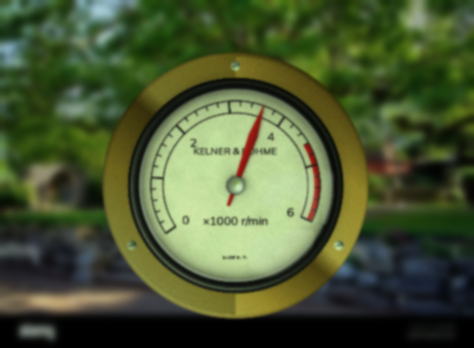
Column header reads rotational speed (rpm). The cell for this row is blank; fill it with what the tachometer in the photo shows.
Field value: 3600 rpm
